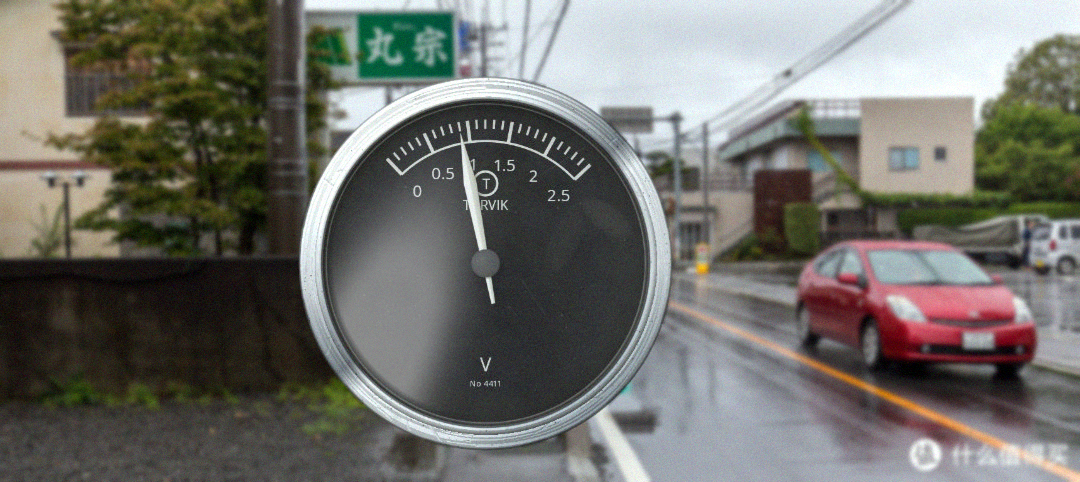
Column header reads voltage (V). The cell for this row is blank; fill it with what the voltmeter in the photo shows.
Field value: 0.9 V
